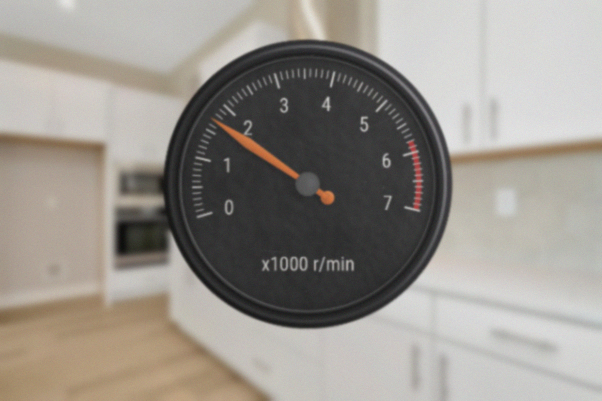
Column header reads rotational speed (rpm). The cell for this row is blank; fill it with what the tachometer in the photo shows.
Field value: 1700 rpm
